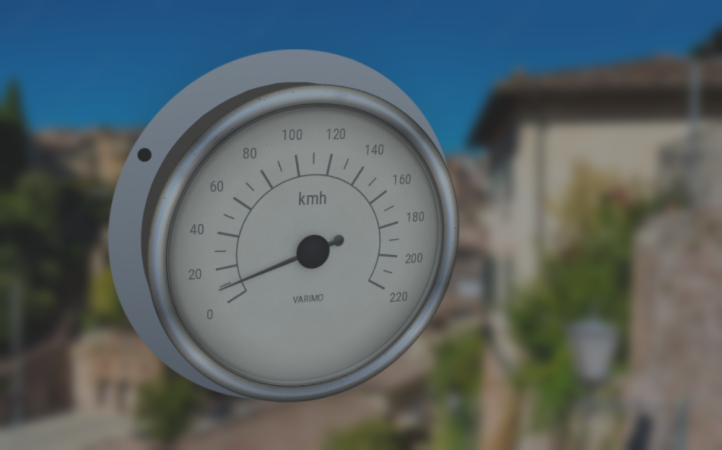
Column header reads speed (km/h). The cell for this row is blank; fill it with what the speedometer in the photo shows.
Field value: 10 km/h
